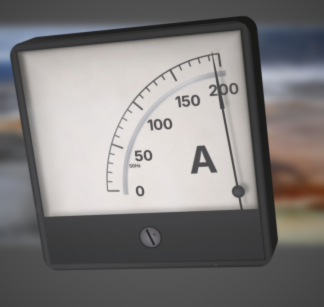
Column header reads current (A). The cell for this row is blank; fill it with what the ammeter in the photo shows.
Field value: 195 A
